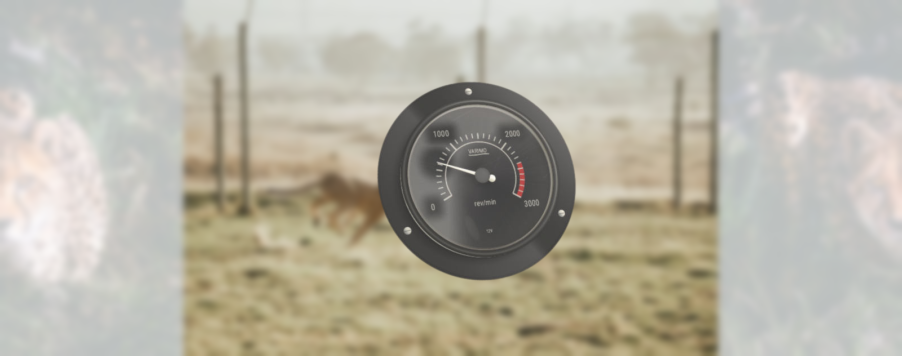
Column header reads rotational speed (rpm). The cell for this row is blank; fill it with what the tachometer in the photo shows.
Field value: 600 rpm
